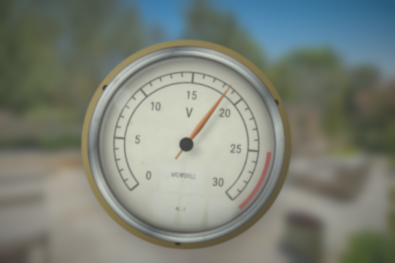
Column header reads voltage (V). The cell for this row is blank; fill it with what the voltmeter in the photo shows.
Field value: 18.5 V
